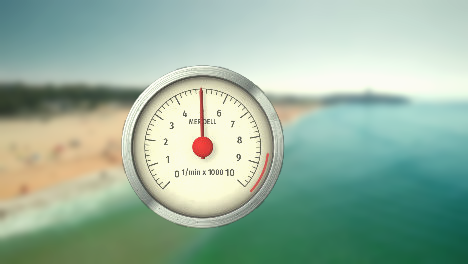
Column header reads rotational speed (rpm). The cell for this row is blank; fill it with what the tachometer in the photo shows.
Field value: 5000 rpm
